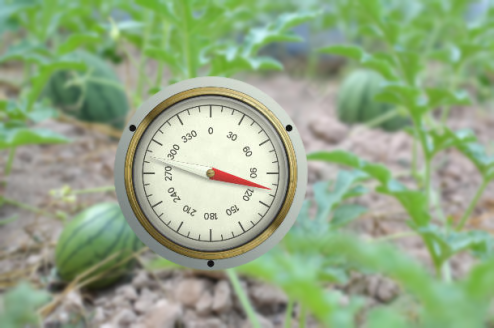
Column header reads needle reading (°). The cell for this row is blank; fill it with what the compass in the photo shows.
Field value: 105 °
